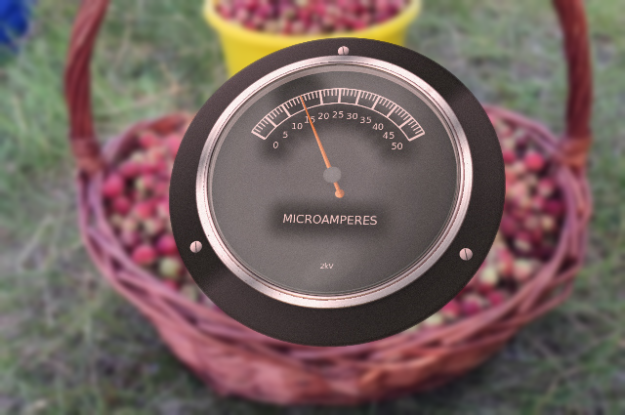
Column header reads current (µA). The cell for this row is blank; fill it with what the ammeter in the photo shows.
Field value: 15 µA
